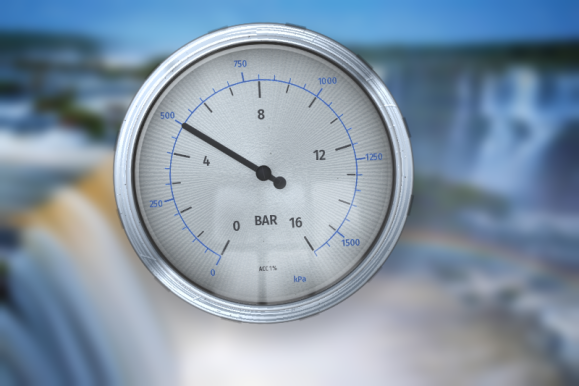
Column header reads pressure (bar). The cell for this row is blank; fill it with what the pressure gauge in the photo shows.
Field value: 5 bar
